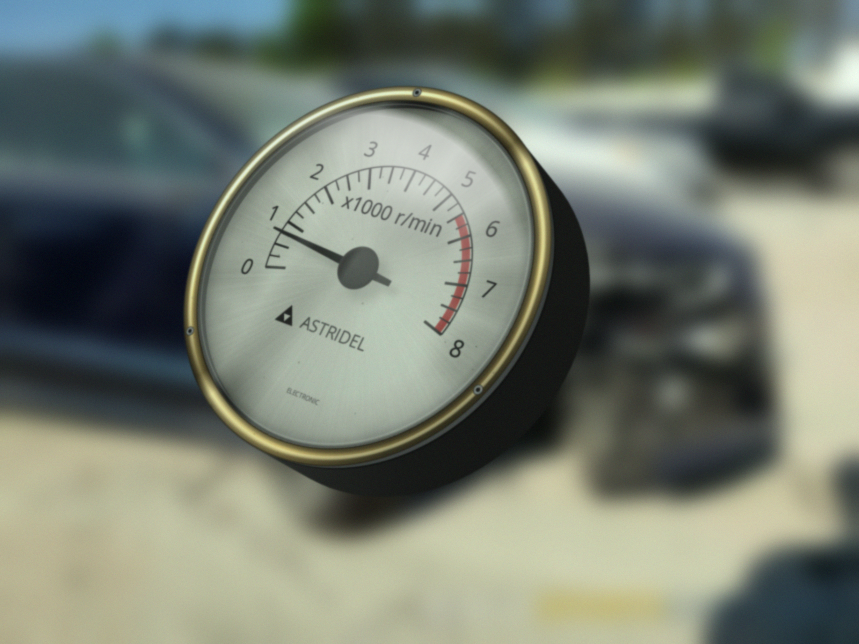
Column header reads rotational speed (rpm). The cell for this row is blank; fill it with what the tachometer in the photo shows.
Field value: 750 rpm
